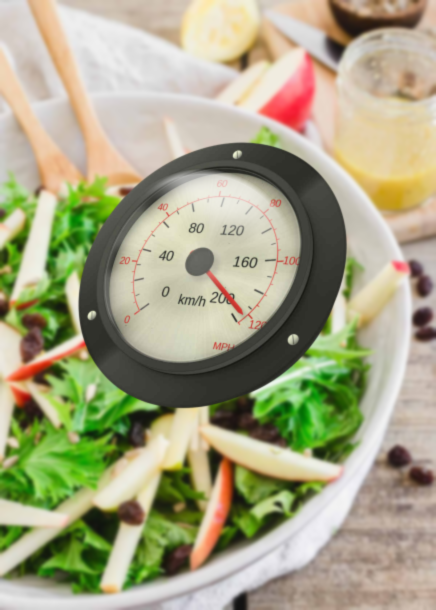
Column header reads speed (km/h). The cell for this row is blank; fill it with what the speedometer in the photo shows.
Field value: 195 km/h
